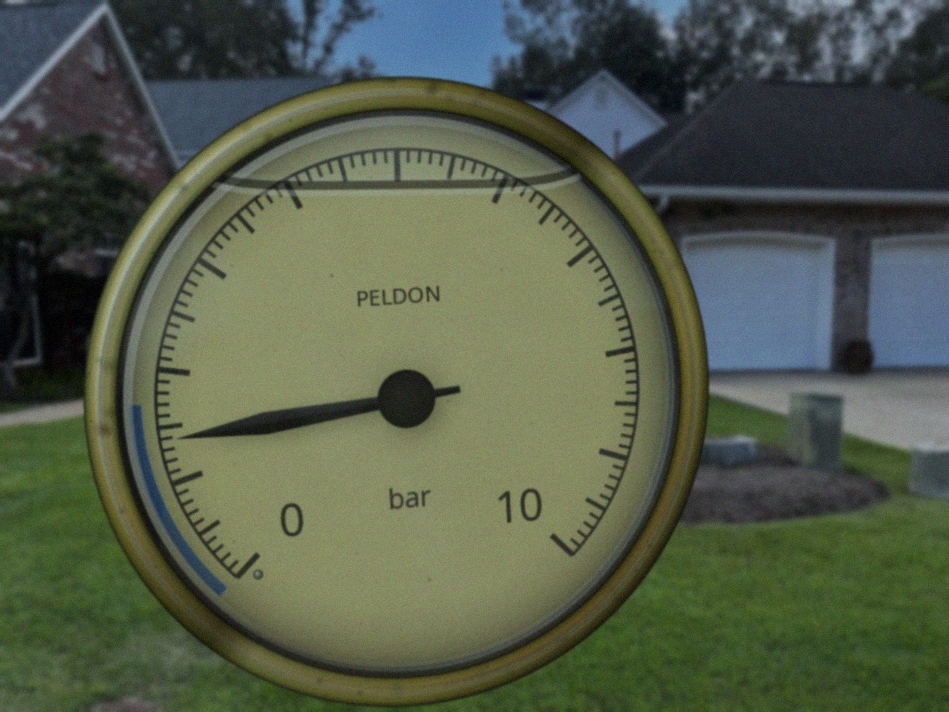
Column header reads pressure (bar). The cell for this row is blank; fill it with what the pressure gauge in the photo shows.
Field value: 1.4 bar
